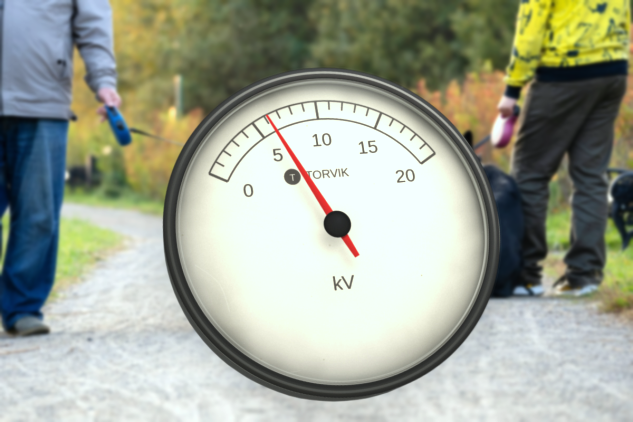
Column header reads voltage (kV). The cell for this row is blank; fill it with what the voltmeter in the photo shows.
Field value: 6 kV
